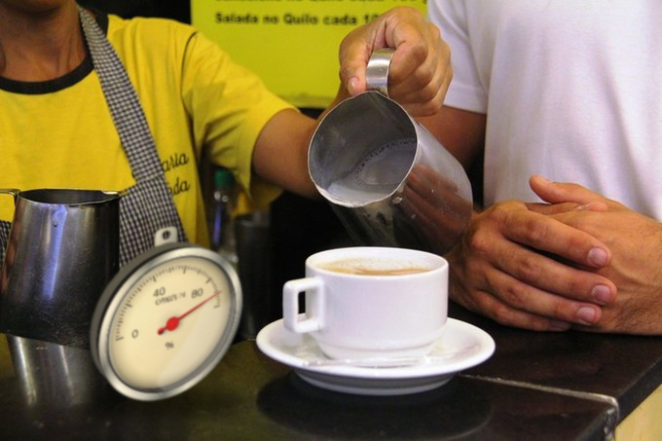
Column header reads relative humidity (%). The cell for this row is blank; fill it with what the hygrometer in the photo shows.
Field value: 90 %
